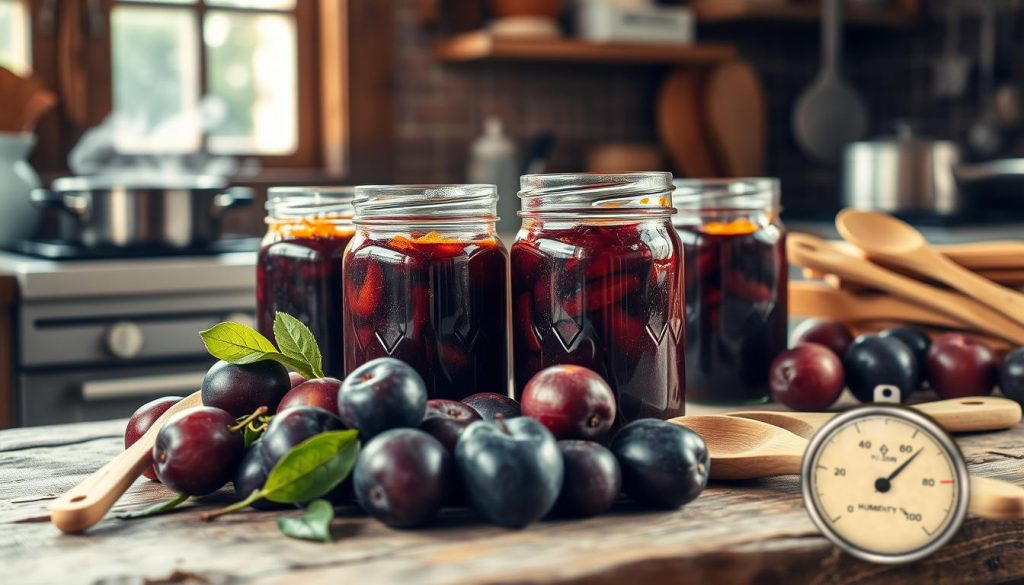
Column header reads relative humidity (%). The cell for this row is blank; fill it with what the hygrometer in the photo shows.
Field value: 65 %
